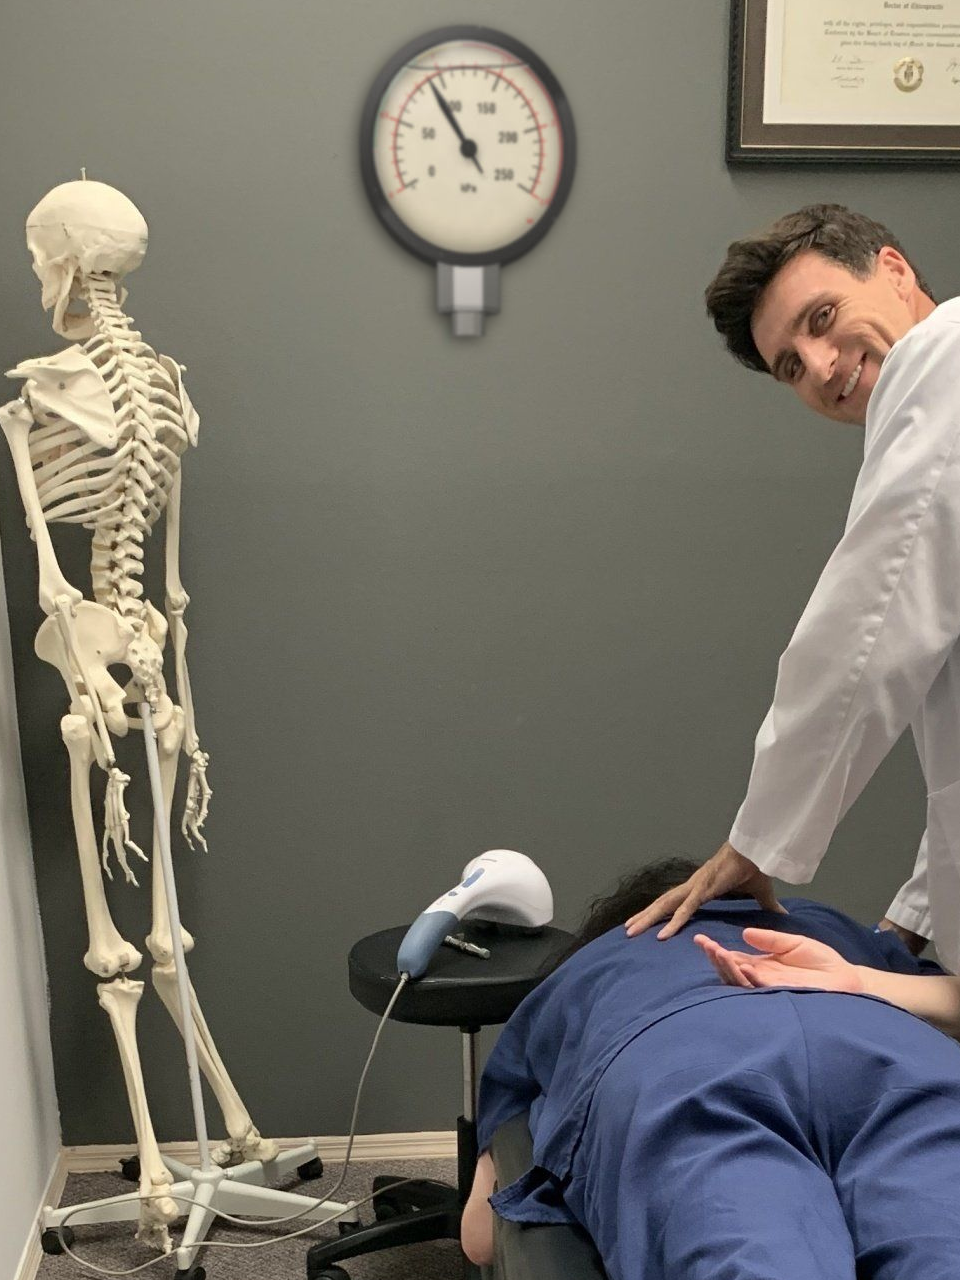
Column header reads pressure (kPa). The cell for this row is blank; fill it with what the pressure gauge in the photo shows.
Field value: 90 kPa
